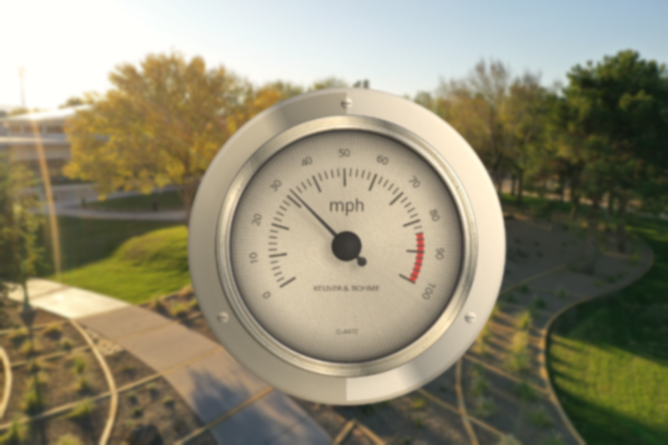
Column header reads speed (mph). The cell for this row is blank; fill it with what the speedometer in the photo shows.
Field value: 32 mph
